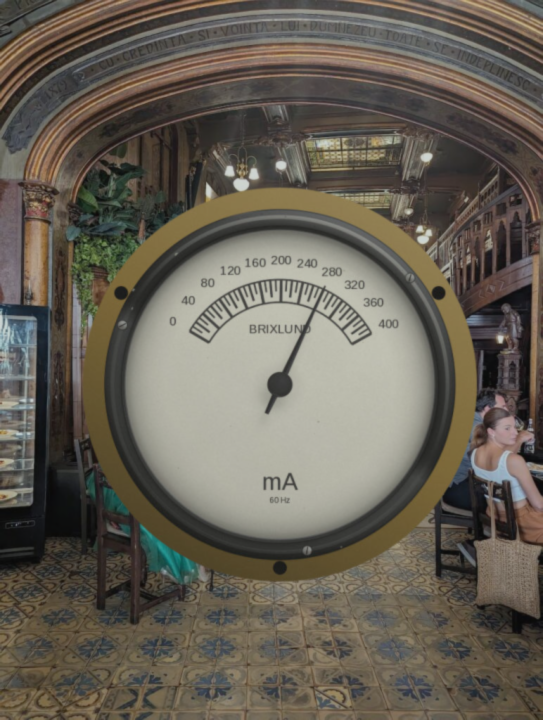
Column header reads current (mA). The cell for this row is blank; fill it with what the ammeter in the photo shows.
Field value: 280 mA
